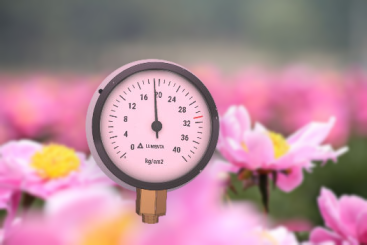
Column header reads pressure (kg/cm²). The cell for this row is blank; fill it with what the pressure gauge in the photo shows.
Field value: 19 kg/cm²
